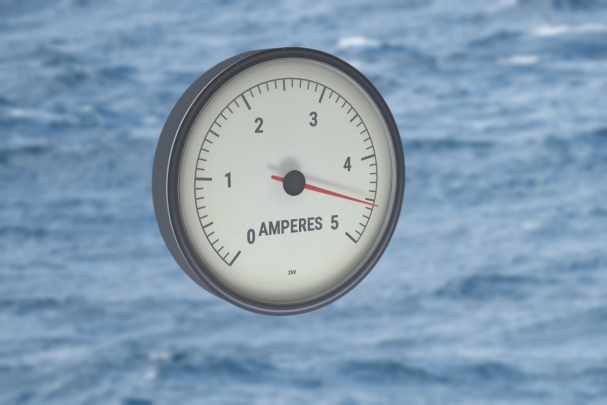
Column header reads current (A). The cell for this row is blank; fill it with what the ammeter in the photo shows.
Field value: 4.55 A
